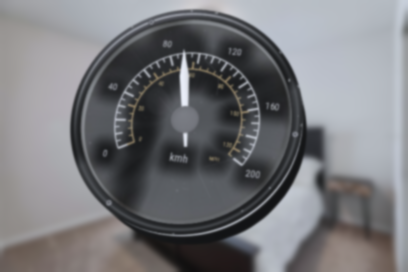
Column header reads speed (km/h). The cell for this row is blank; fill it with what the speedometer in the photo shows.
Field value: 90 km/h
